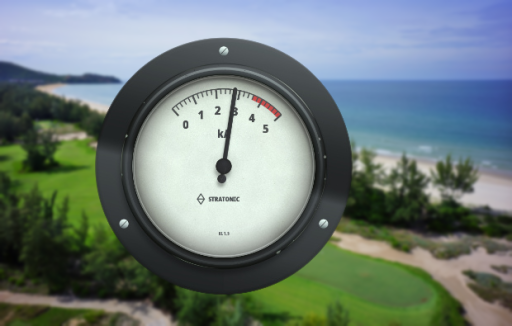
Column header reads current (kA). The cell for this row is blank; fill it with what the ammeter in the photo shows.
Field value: 2.8 kA
